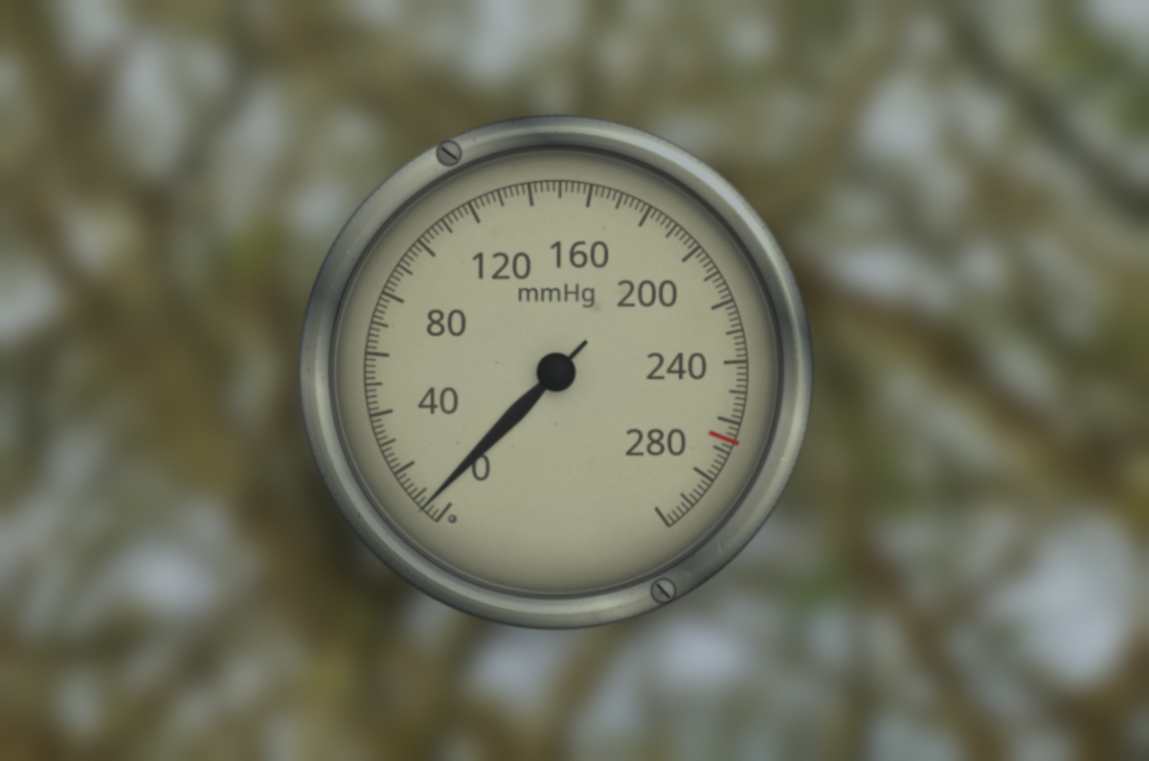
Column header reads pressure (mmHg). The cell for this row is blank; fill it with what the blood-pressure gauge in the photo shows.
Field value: 6 mmHg
